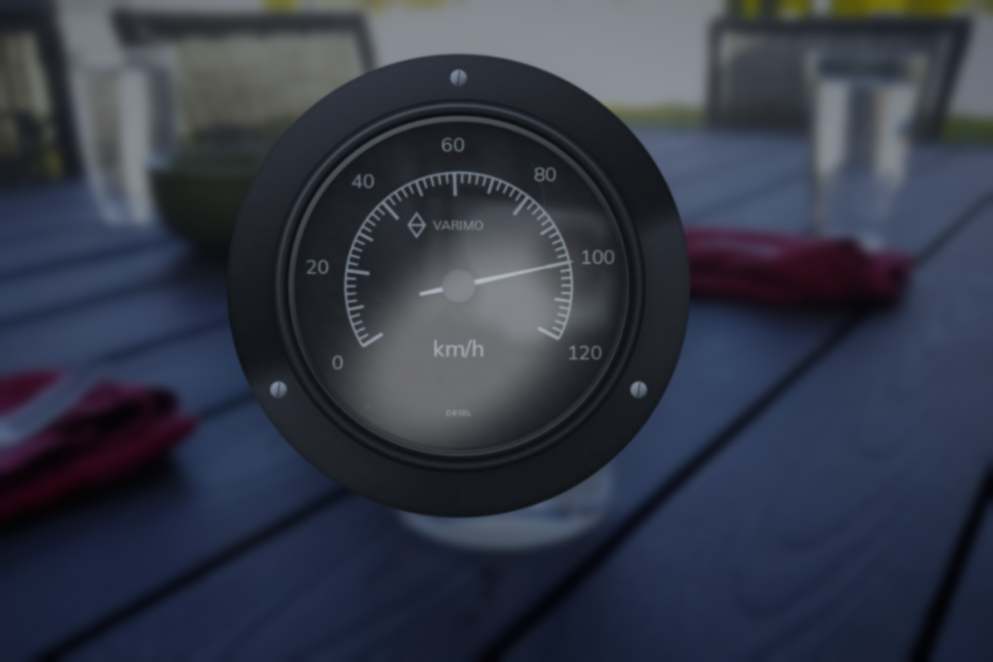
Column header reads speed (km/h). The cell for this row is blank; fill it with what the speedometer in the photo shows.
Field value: 100 km/h
